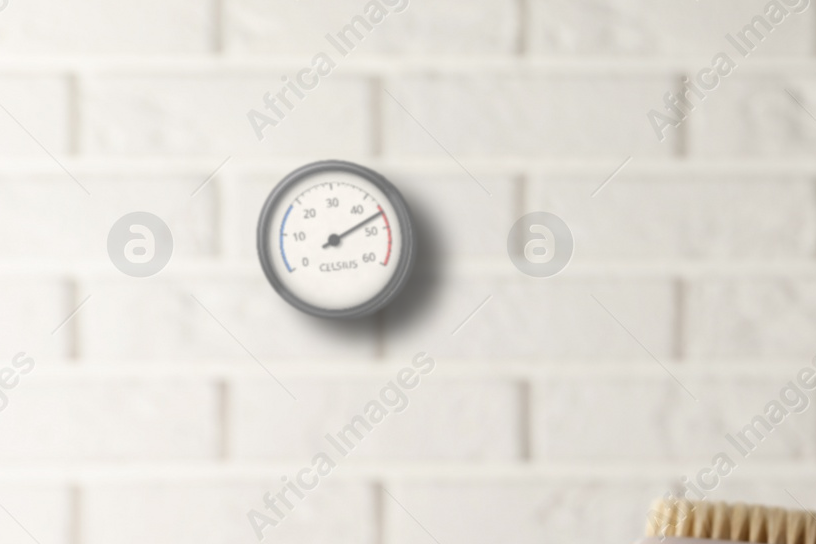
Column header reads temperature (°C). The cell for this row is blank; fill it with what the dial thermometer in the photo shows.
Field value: 46 °C
